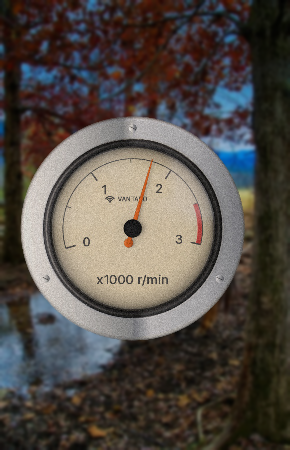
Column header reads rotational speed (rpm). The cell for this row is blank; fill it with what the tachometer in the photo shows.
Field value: 1750 rpm
